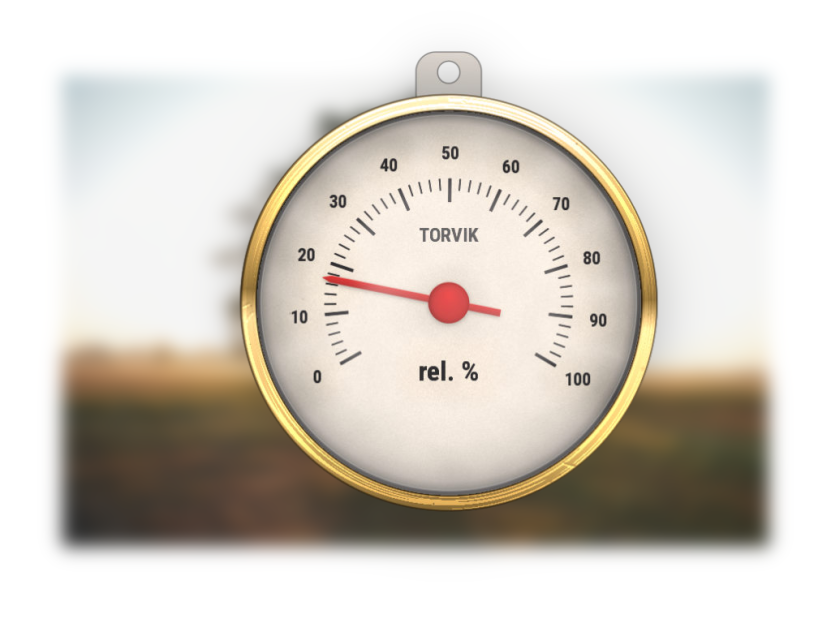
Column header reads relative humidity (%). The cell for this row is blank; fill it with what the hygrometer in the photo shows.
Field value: 17 %
